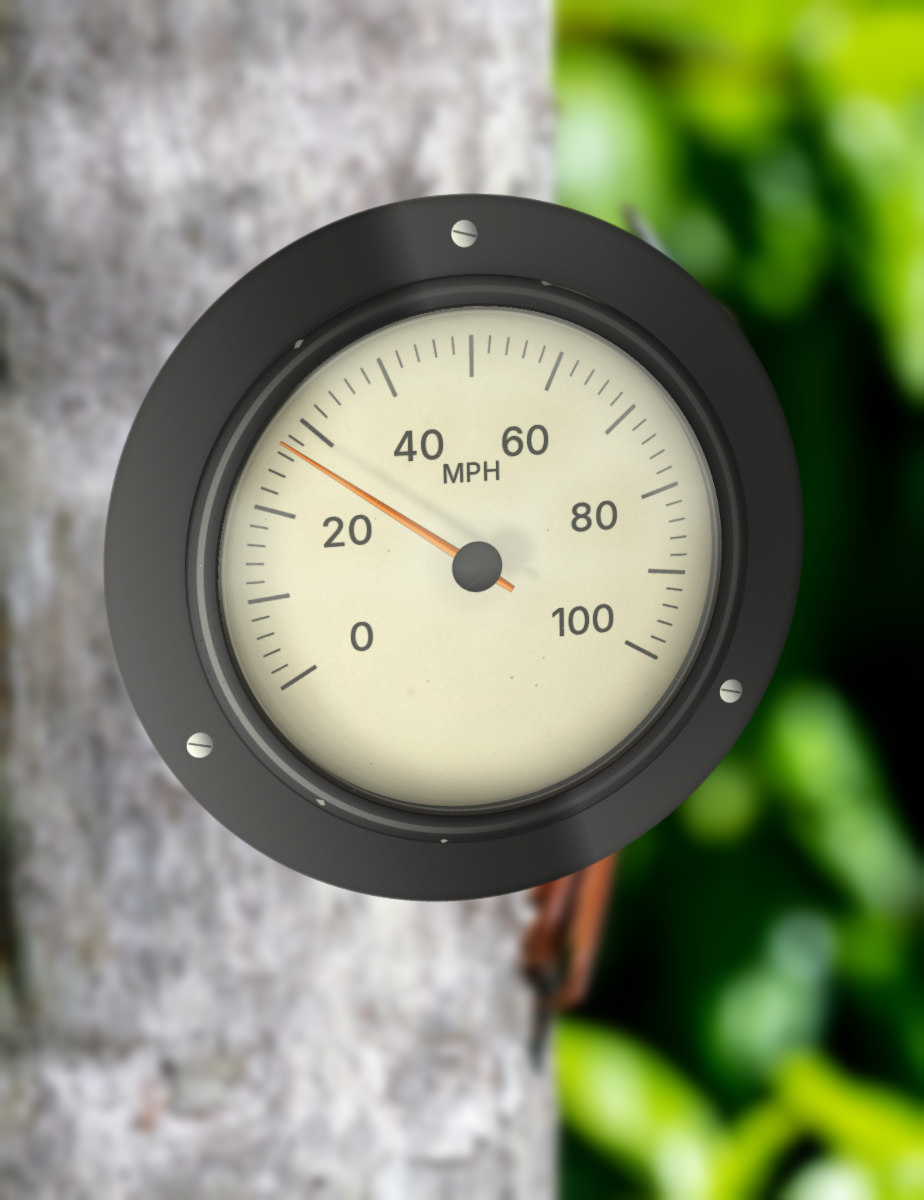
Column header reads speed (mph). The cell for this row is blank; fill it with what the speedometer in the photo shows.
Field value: 27 mph
